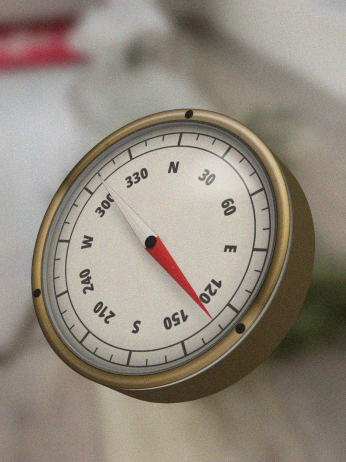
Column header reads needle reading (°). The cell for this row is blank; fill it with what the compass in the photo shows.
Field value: 130 °
